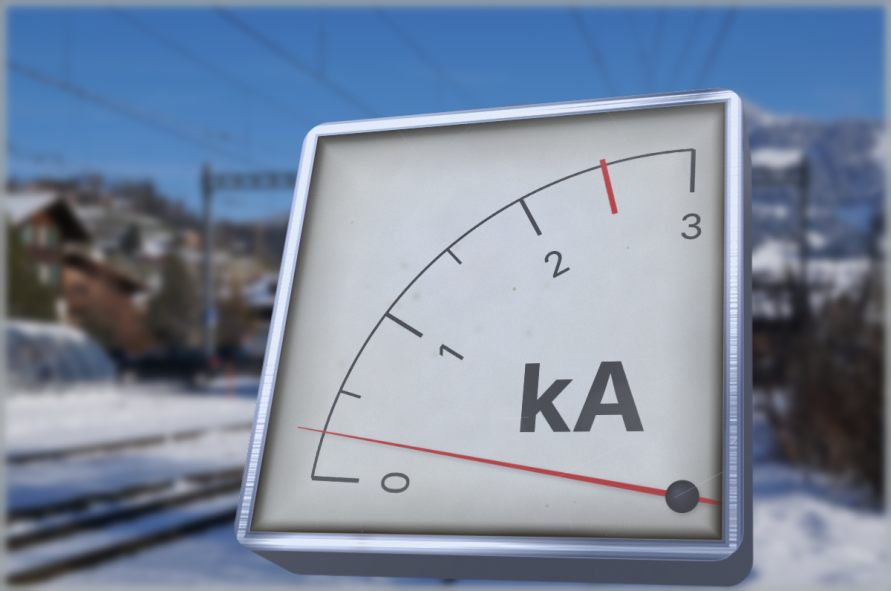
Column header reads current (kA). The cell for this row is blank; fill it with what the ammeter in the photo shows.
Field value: 0.25 kA
